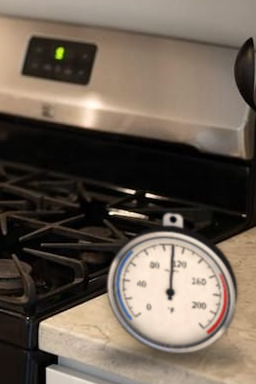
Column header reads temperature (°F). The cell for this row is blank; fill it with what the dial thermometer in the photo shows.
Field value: 110 °F
